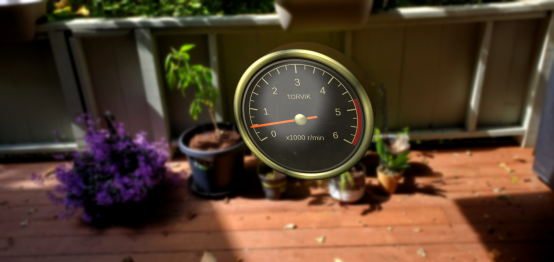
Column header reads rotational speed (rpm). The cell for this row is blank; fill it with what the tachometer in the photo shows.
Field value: 500 rpm
